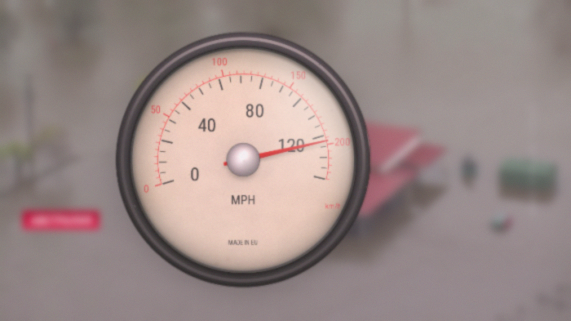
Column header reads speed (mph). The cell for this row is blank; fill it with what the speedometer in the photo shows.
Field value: 122.5 mph
